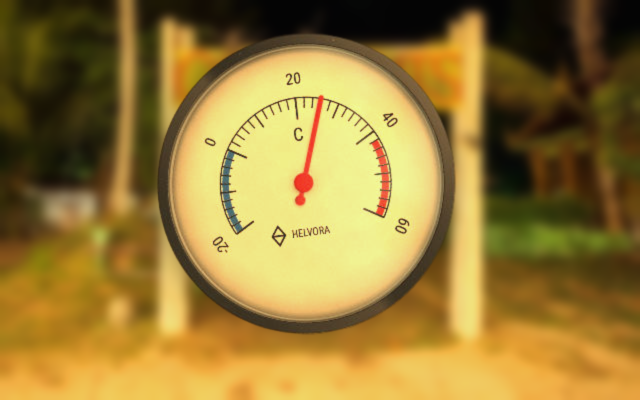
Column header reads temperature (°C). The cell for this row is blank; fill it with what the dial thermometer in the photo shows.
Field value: 26 °C
